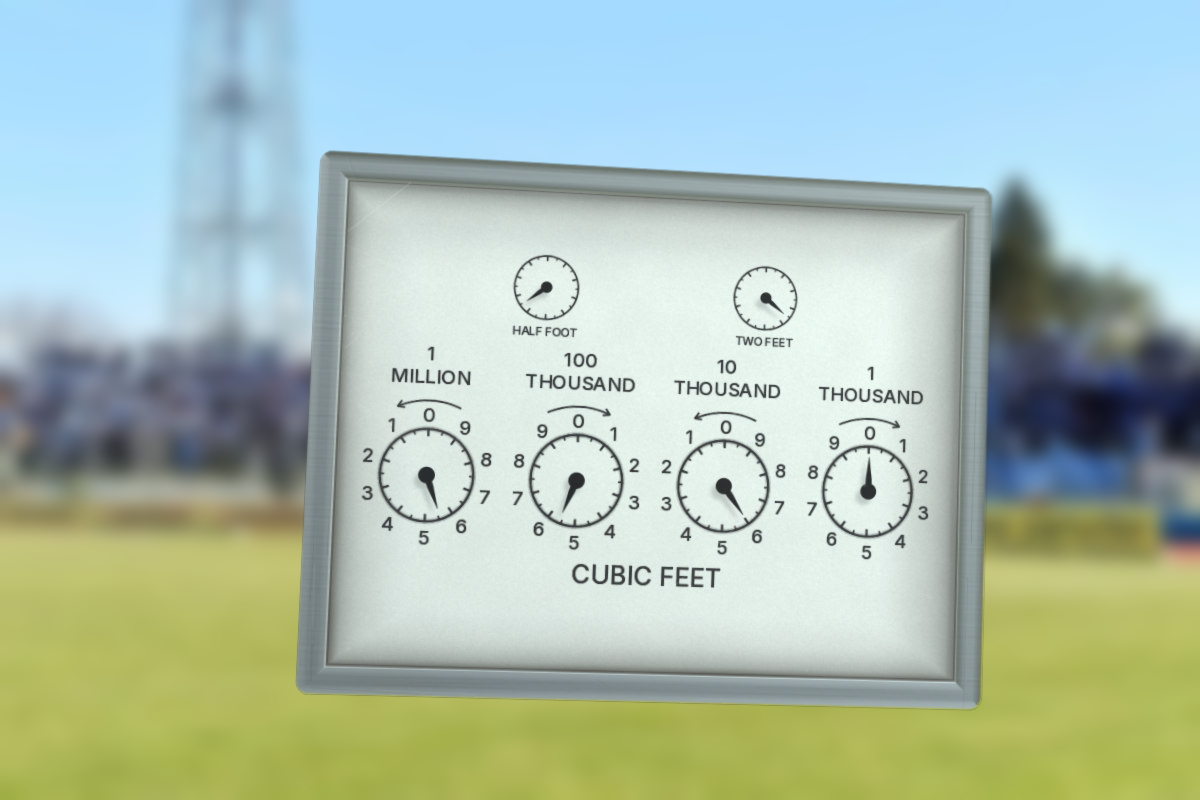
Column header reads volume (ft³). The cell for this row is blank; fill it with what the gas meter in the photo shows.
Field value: 556000 ft³
